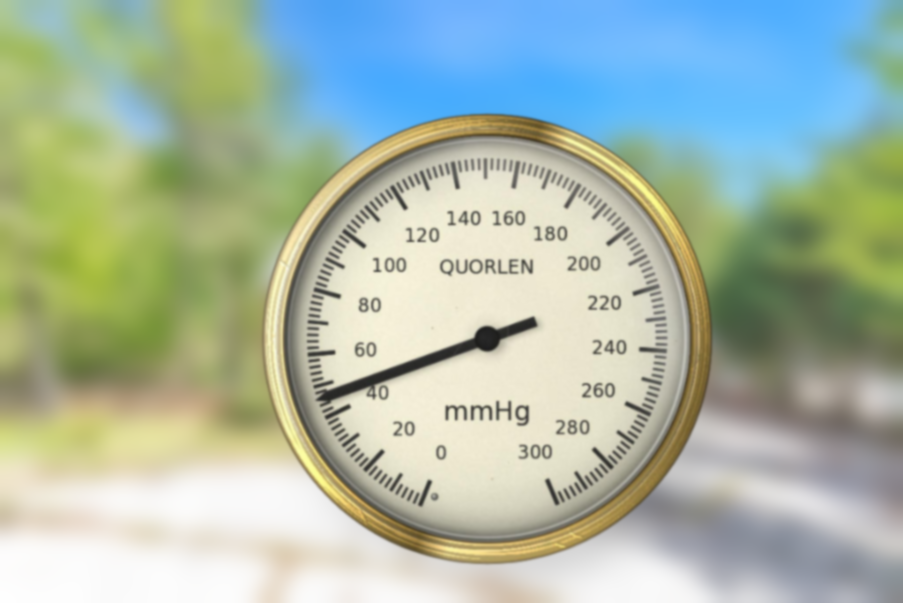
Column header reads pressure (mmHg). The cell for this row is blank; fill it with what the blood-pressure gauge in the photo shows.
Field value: 46 mmHg
